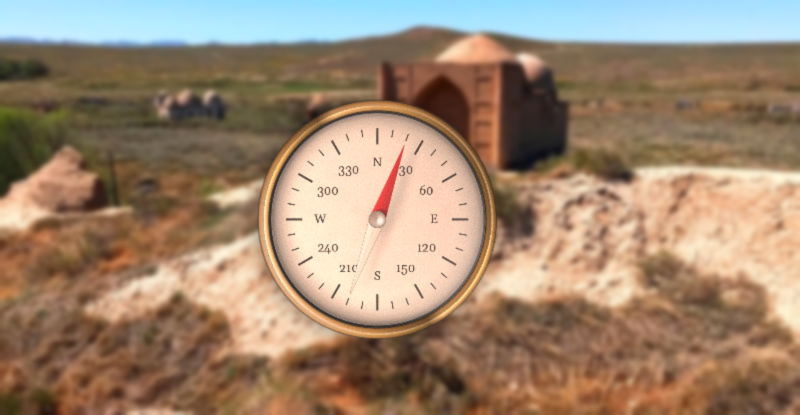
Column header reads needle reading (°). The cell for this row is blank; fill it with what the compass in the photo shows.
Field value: 20 °
